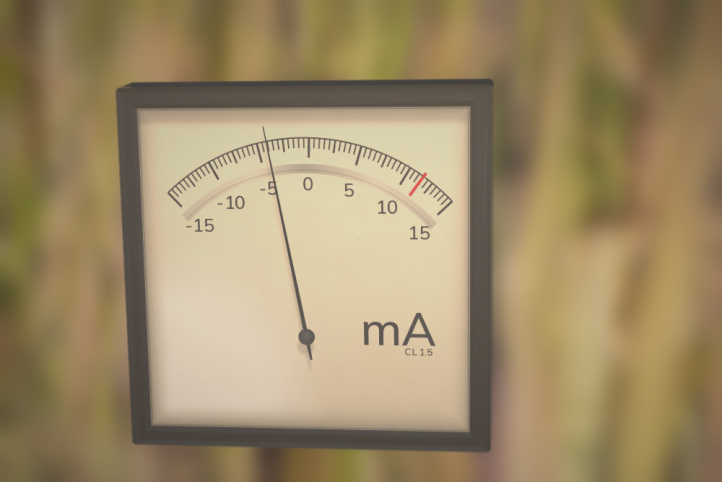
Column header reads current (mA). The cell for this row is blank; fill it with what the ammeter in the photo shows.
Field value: -4 mA
